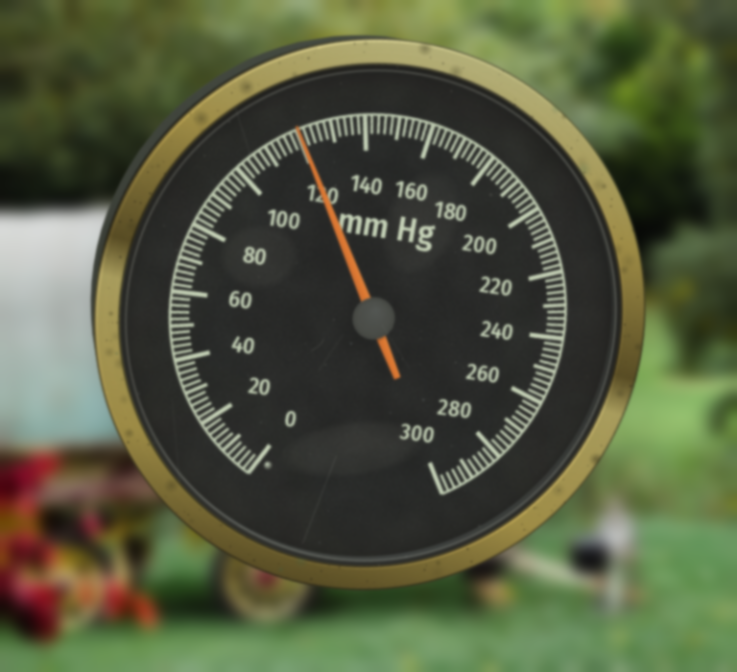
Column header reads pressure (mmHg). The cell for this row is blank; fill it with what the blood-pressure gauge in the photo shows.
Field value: 120 mmHg
